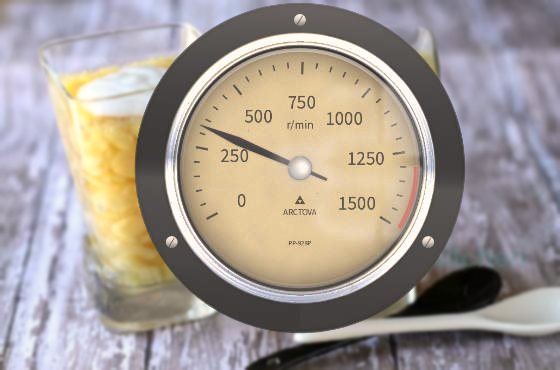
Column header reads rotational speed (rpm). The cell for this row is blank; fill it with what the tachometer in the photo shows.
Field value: 325 rpm
